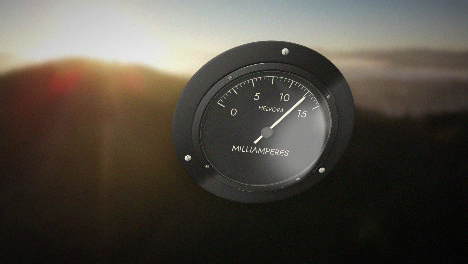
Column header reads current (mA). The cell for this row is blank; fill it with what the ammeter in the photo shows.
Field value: 12.5 mA
